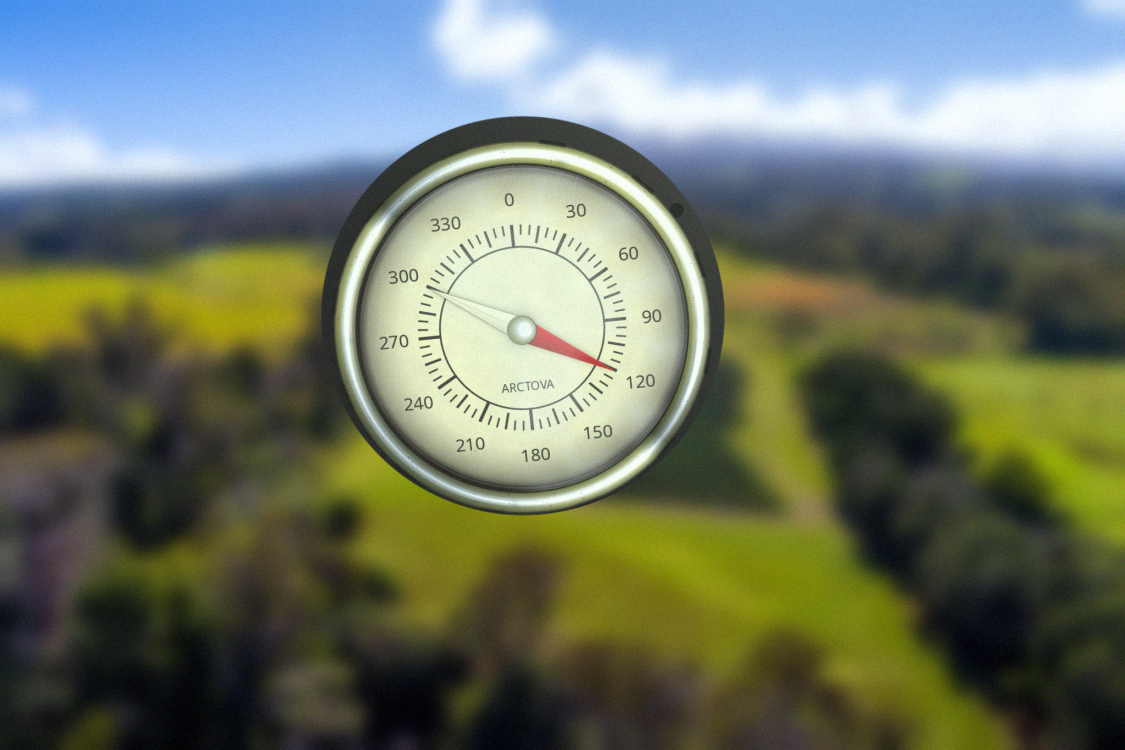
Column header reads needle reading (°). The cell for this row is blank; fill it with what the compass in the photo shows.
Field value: 120 °
